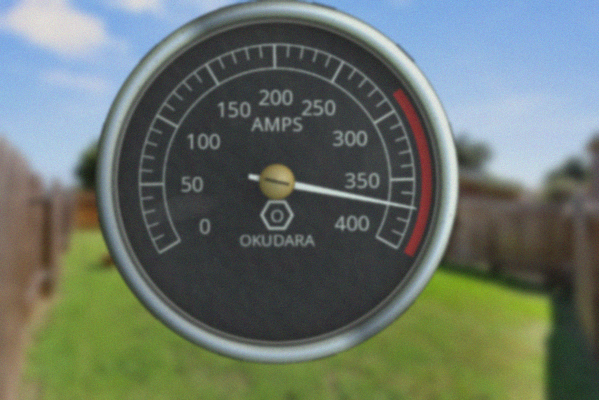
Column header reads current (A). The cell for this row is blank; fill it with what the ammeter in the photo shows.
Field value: 370 A
